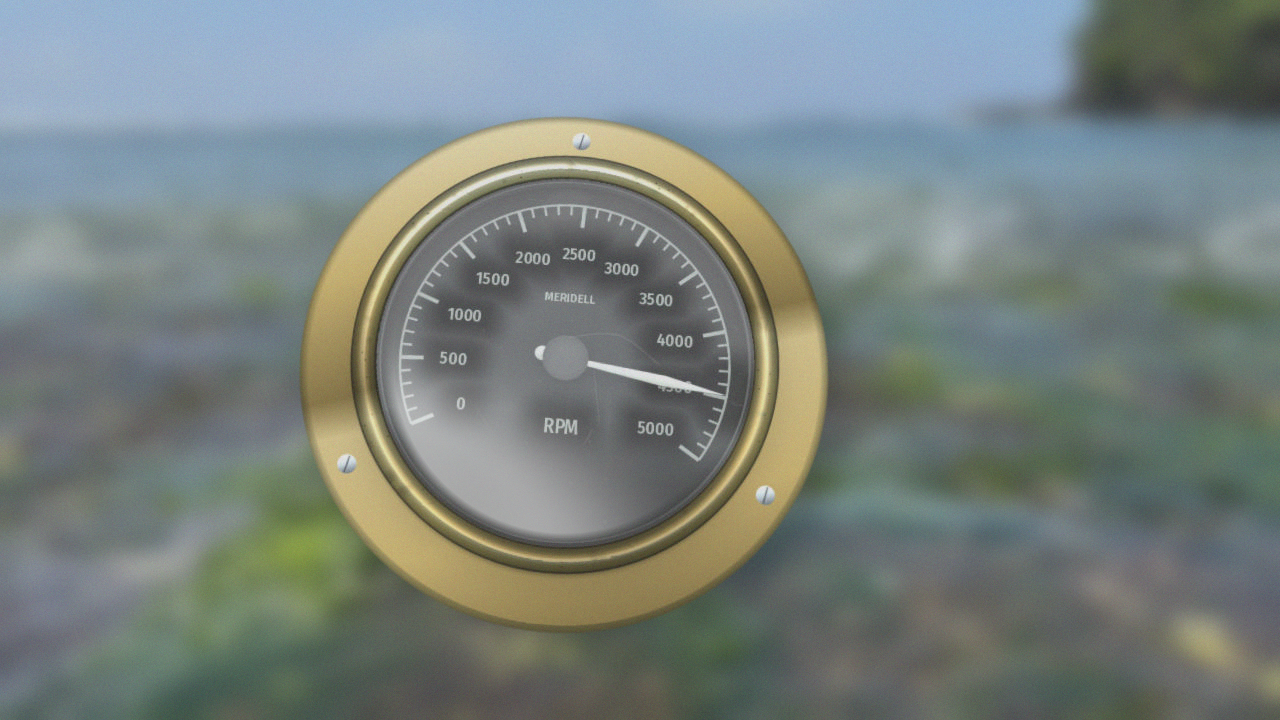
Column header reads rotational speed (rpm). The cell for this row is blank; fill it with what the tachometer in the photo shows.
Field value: 4500 rpm
